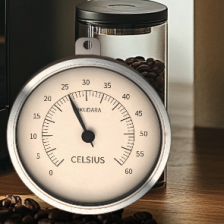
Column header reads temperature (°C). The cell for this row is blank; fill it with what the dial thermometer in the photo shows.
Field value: 25 °C
